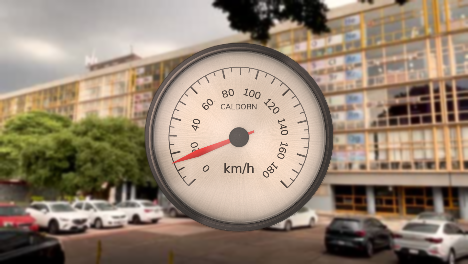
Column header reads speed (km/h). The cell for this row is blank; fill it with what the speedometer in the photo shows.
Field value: 15 km/h
